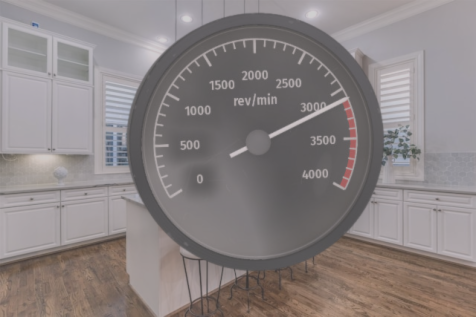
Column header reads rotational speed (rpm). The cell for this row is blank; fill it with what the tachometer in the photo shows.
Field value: 3100 rpm
